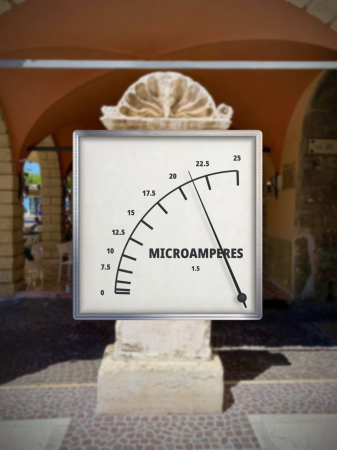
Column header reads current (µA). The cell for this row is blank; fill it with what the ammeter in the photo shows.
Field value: 21.25 µA
